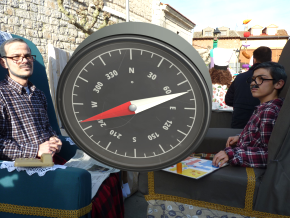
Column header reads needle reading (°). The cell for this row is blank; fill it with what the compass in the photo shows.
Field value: 250 °
